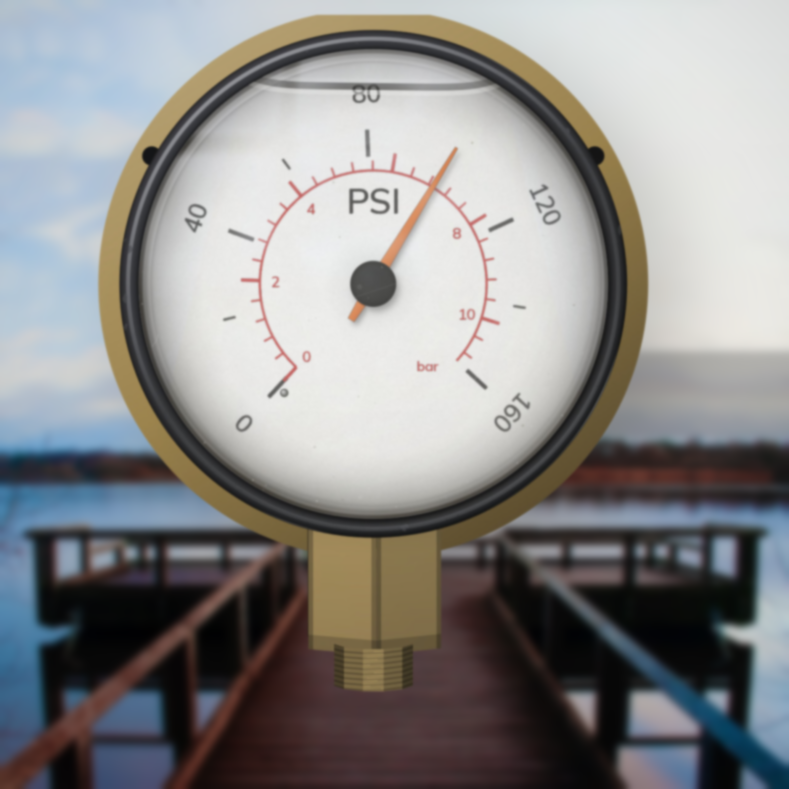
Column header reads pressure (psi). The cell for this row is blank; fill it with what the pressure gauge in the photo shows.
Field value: 100 psi
